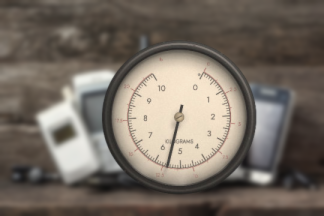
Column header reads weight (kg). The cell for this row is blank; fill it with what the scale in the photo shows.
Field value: 5.5 kg
